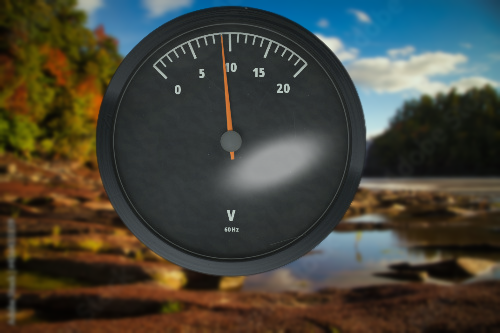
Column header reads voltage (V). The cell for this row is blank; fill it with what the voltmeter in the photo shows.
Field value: 9 V
